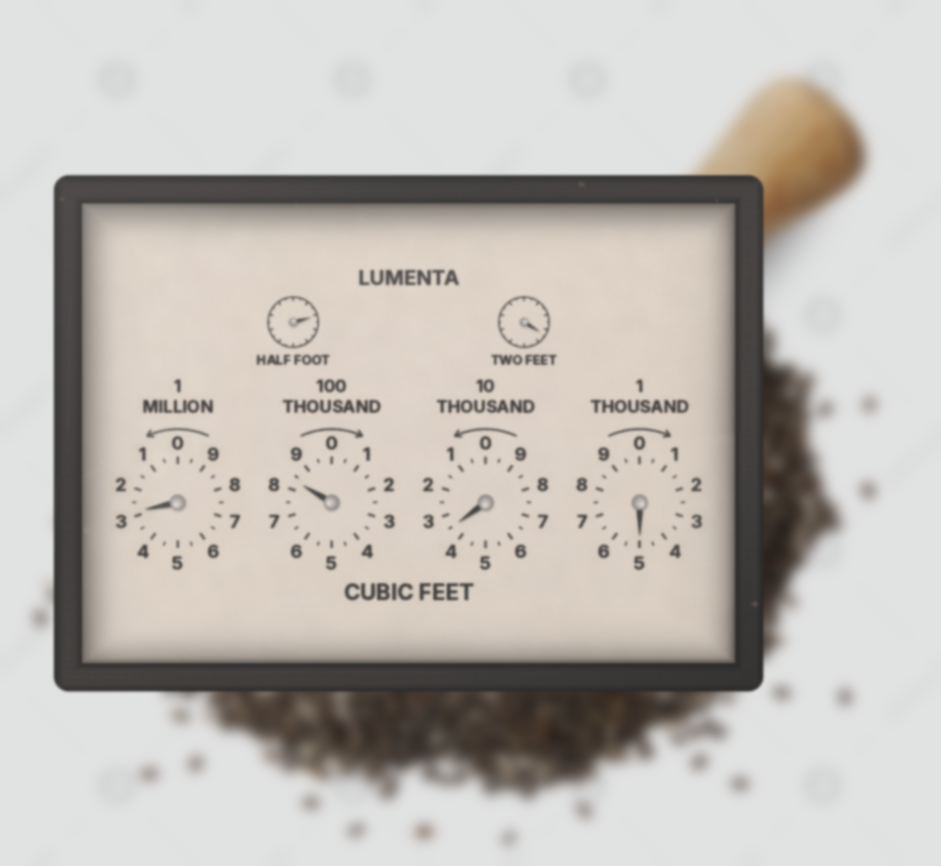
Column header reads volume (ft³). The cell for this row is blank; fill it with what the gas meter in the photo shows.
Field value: 283500 ft³
